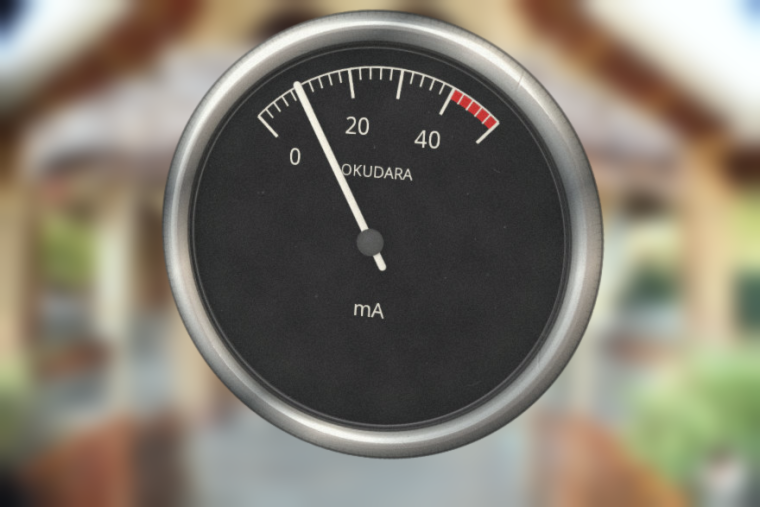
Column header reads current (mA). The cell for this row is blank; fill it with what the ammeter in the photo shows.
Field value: 10 mA
